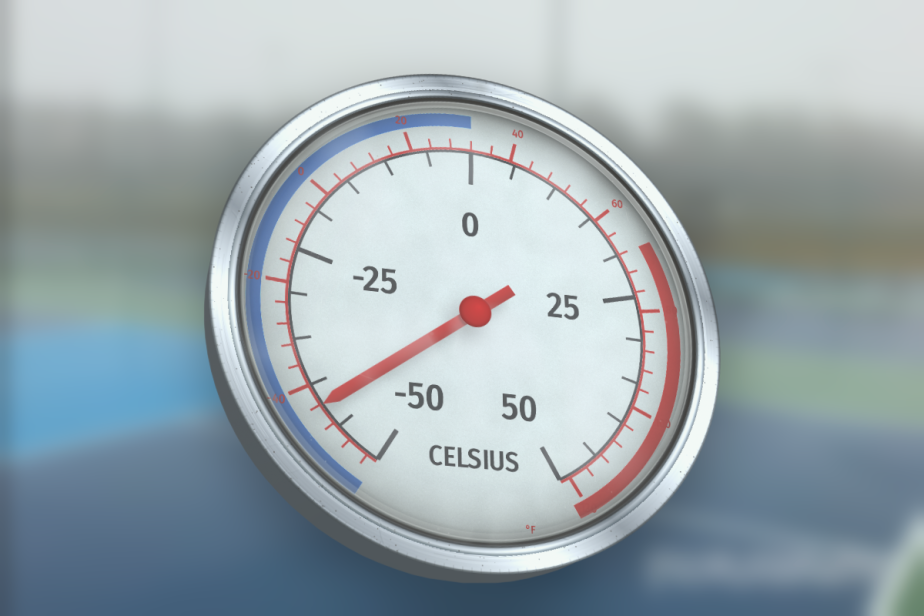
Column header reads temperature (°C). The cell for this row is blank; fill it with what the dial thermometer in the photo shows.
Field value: -42.5 °C
